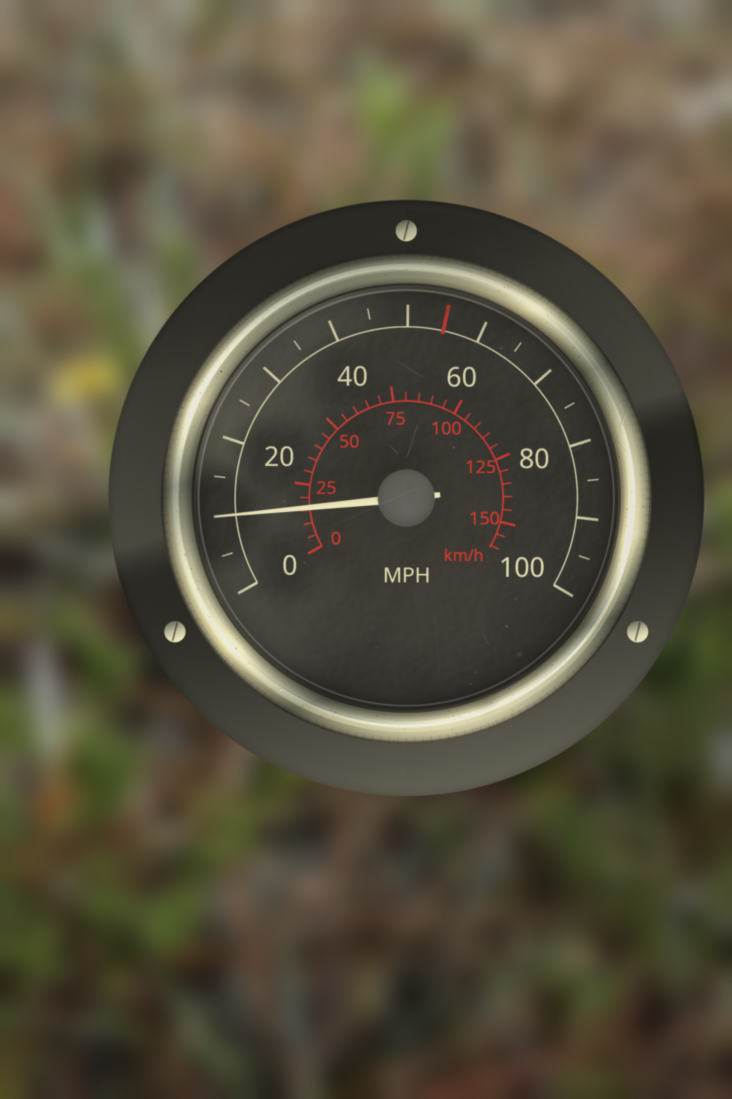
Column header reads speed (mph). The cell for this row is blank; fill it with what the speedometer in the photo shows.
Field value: 10 mph
